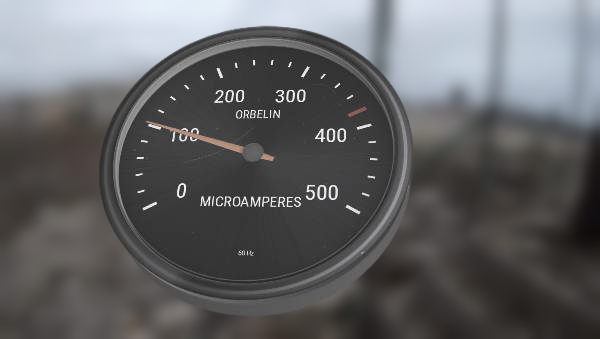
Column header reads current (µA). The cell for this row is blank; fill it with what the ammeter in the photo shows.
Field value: 100 µA
